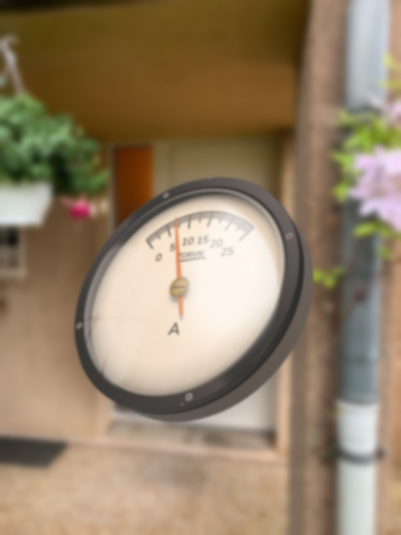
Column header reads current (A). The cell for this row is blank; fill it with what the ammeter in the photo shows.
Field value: 7.5 A
